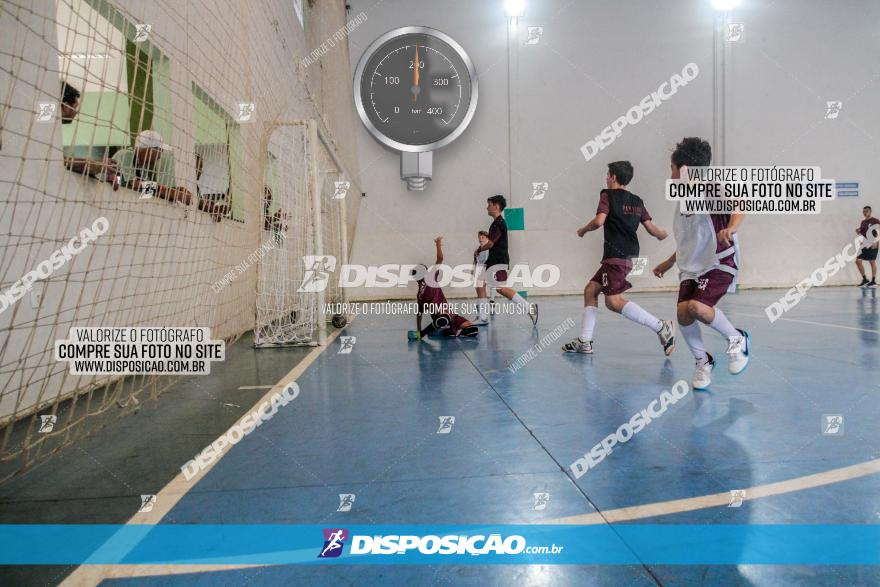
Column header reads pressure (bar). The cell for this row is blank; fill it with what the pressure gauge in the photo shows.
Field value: 200 bar
